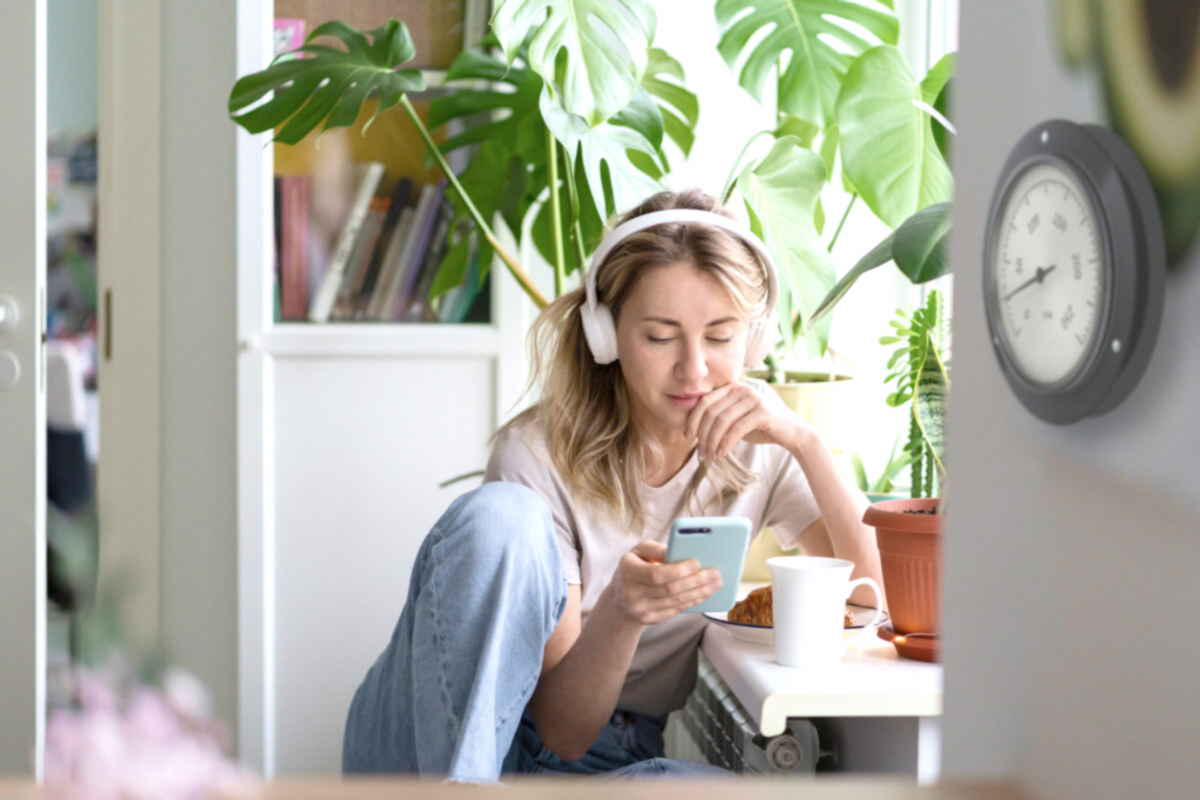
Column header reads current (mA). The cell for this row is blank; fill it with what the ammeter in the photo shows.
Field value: 25 mA
